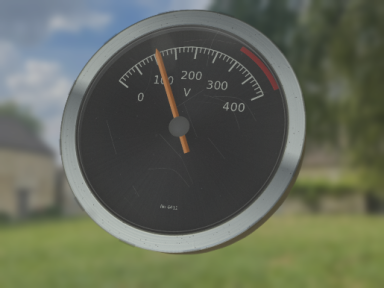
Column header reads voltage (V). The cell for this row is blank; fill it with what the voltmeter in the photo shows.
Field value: 110 V
